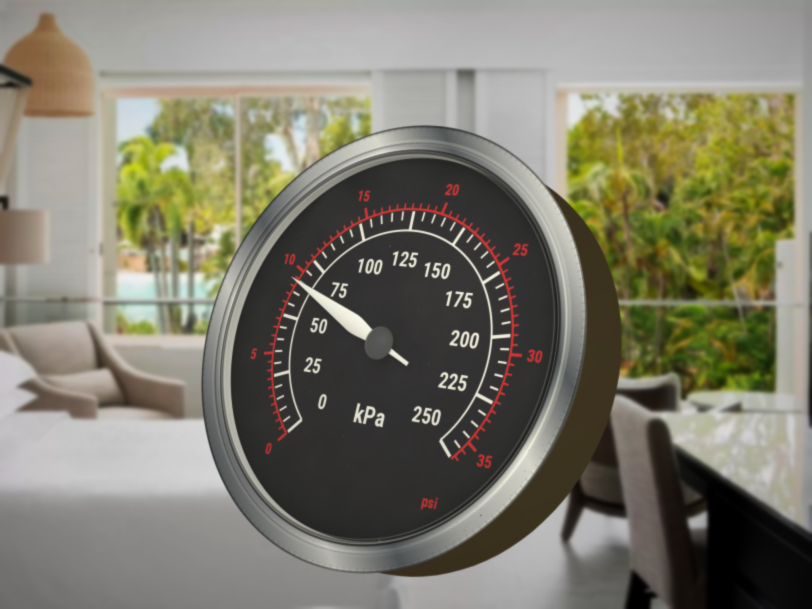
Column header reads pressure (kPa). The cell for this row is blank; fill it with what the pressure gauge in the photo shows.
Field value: 65 kPa
